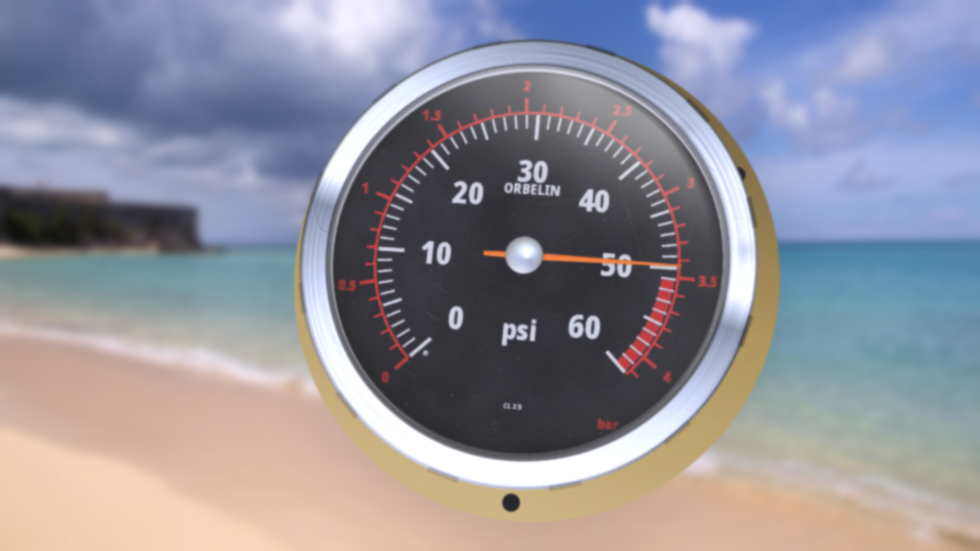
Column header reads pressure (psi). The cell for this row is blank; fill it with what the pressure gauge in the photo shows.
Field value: 50 psi
